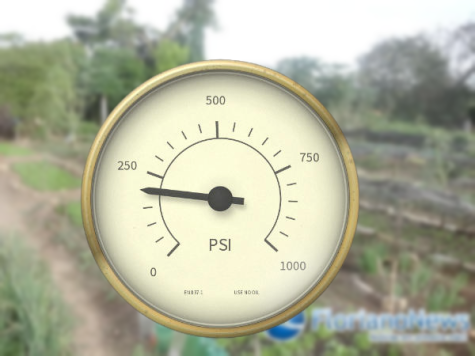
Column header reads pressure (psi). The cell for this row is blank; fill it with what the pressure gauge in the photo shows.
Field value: 200 psi
